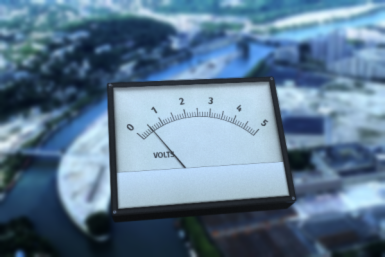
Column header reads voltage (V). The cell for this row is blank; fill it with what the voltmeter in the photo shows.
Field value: 0.5 V
